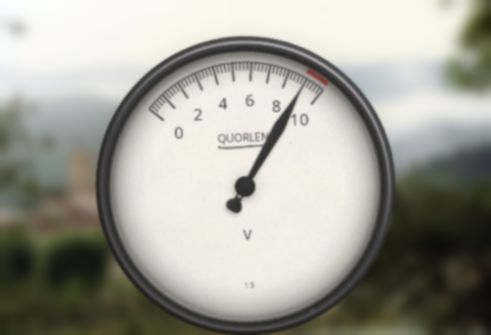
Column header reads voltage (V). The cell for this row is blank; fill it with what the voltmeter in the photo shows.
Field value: 9 V
